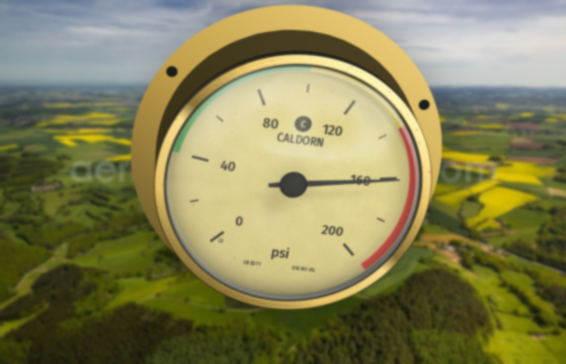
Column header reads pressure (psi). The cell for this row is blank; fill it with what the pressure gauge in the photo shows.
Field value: 160 psi
